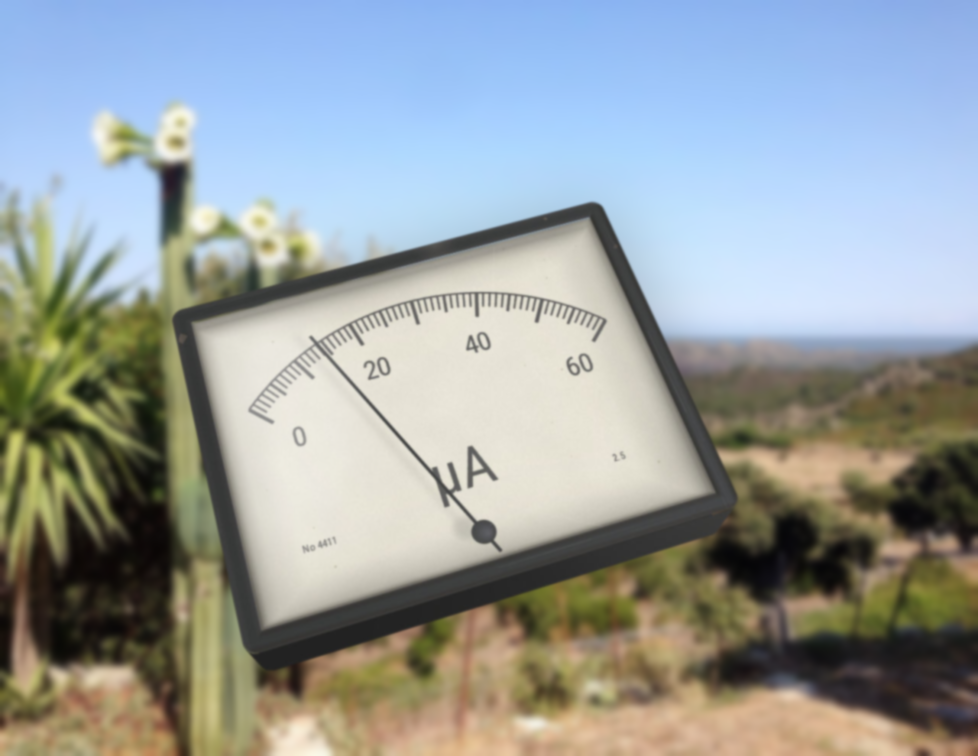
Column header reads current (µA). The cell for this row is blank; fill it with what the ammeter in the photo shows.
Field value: 14 µA
